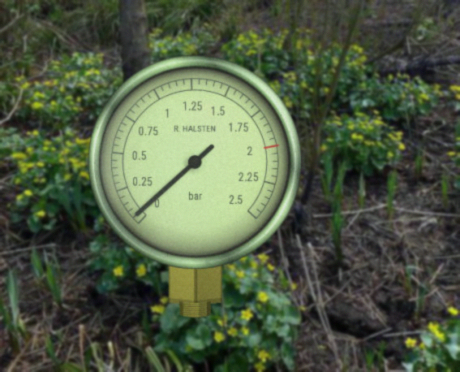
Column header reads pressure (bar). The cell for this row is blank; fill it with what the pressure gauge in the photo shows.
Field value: 0.05 bar
